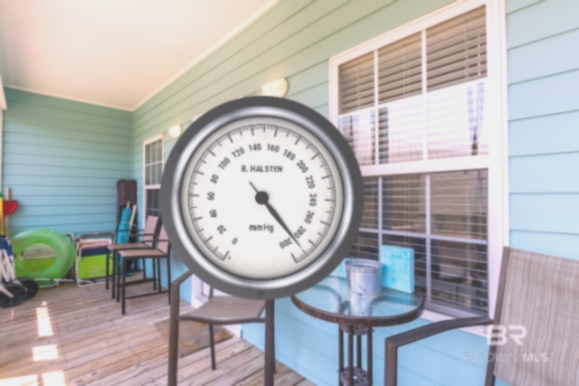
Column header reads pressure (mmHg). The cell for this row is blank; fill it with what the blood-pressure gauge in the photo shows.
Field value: 290 mmHg
